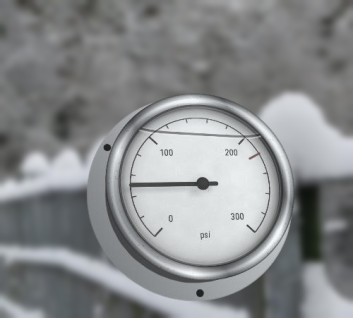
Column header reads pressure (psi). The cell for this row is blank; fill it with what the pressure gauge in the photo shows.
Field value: 50 psi
